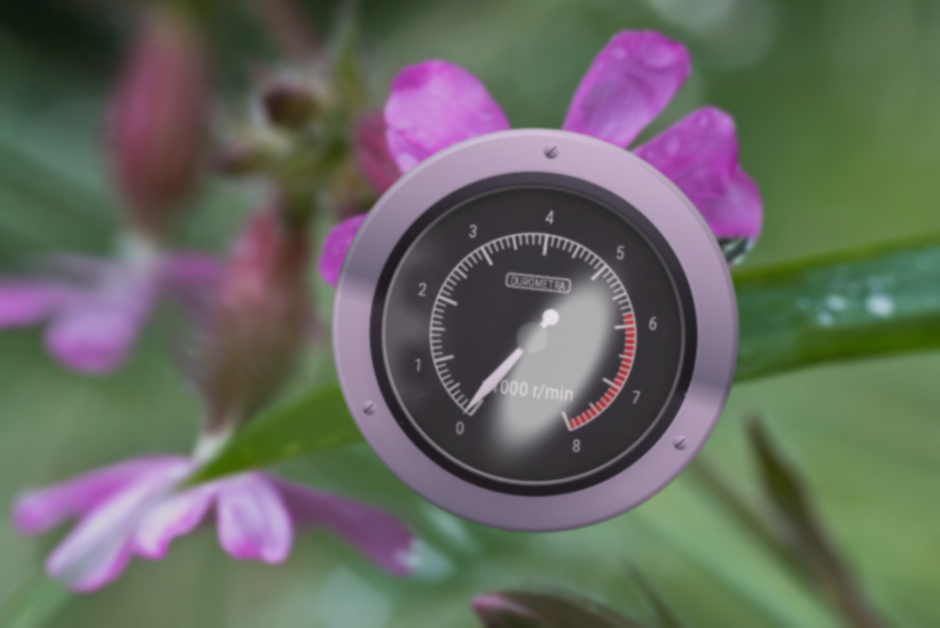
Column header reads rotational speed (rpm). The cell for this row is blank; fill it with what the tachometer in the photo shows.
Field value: 100 rpm
